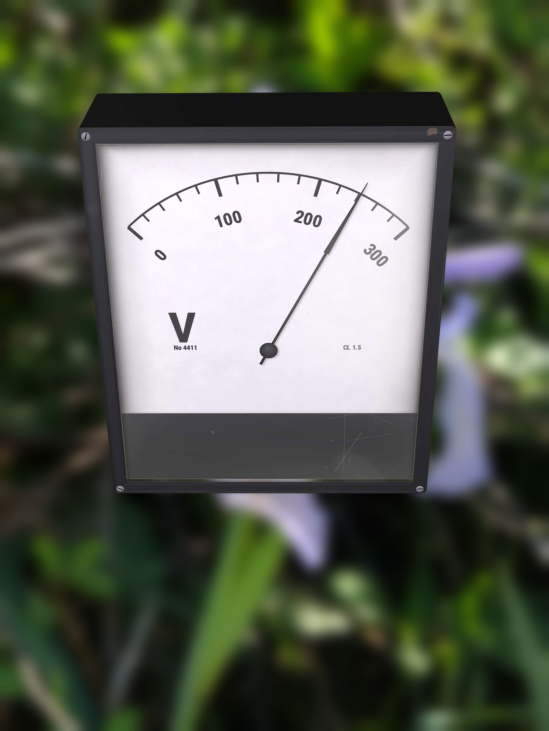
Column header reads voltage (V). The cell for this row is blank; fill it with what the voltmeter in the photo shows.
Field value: 240 V
